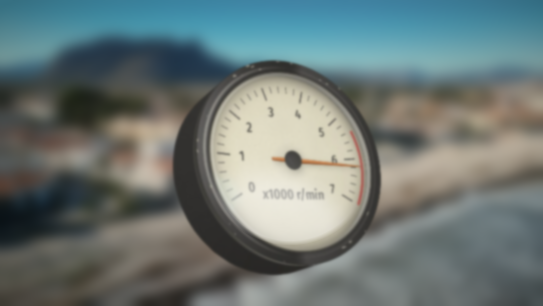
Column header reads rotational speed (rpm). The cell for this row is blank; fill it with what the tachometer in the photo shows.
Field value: 6200 rpm
